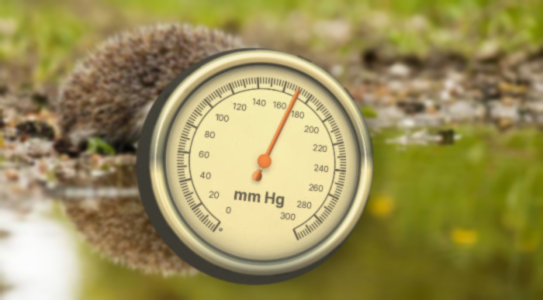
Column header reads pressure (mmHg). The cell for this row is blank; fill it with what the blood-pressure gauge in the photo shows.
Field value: 170 mmHg
